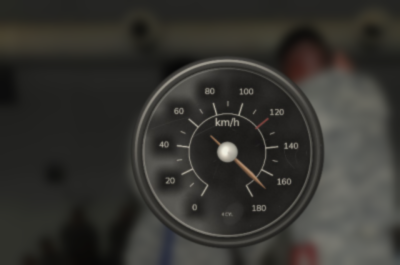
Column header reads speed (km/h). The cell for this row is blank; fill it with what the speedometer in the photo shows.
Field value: 170 km/h
